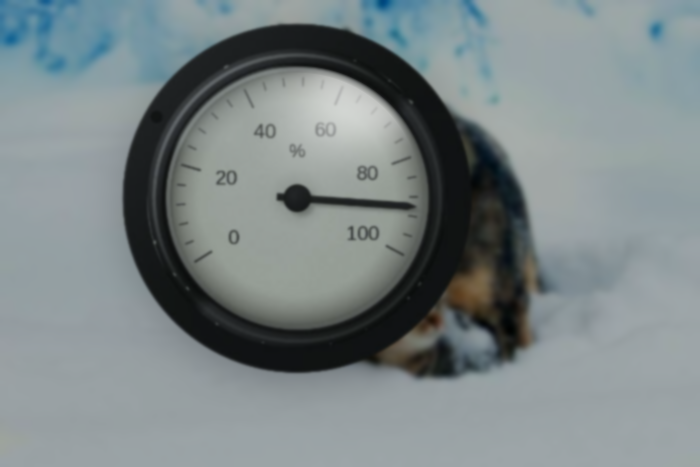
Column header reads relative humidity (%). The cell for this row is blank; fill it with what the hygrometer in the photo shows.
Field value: 90 %
